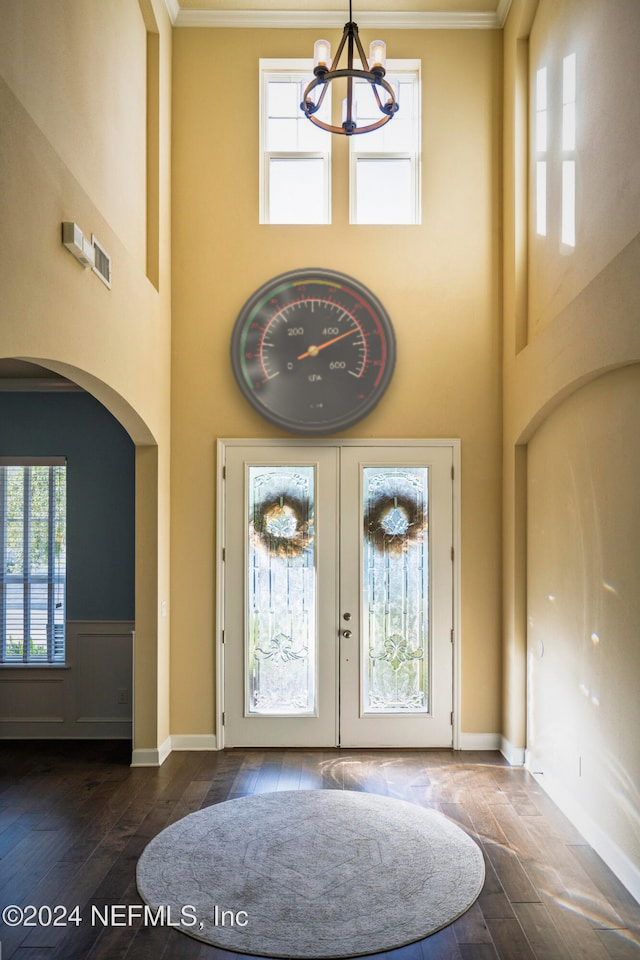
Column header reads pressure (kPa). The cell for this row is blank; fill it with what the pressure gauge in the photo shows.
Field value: 460 kPa
